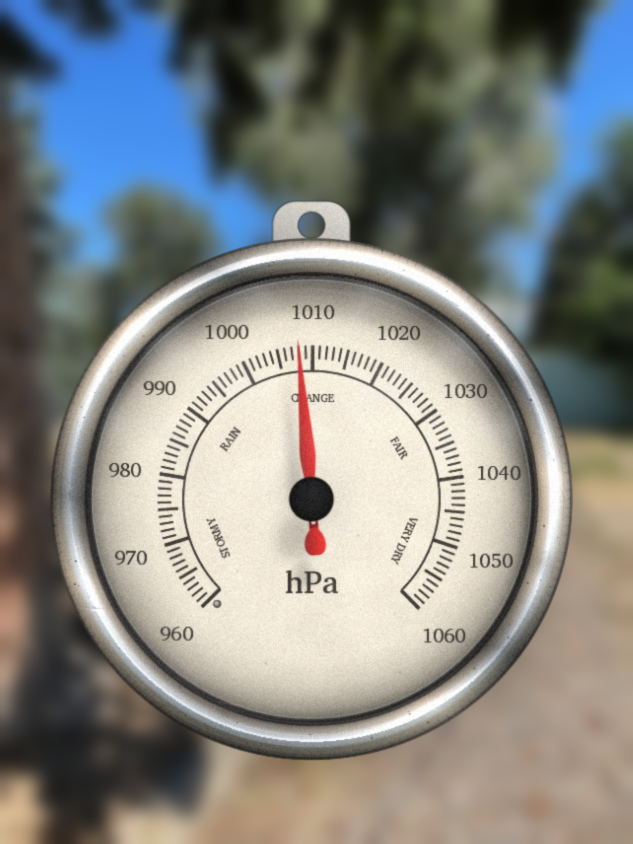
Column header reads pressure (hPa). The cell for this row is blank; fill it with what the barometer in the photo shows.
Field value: 1008 hPa
